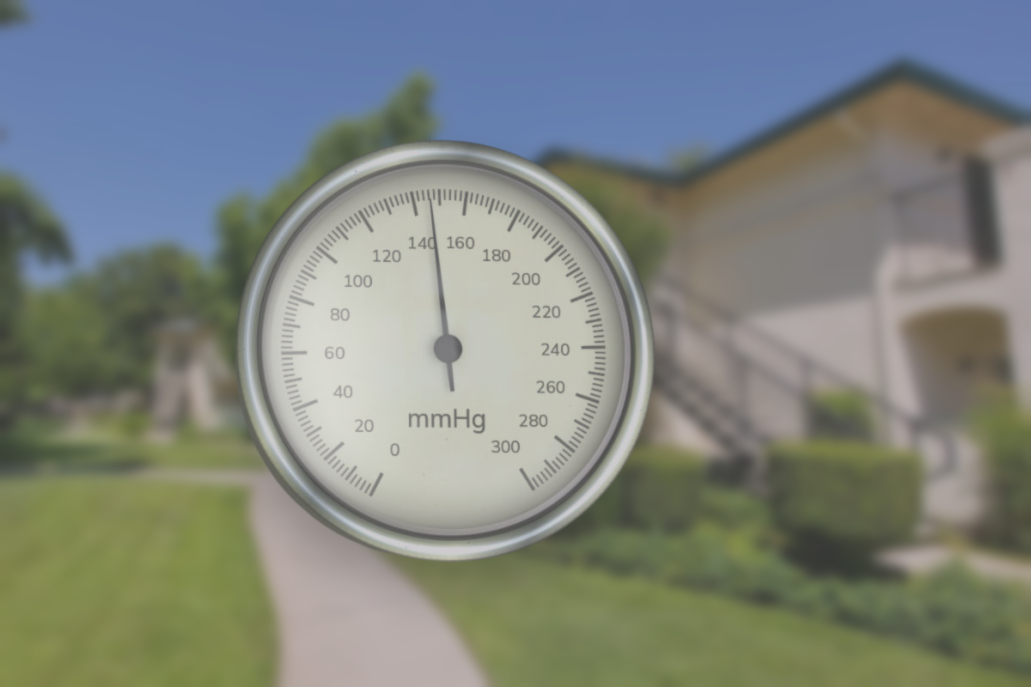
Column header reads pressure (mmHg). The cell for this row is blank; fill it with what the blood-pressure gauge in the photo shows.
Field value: 146 mmHg
